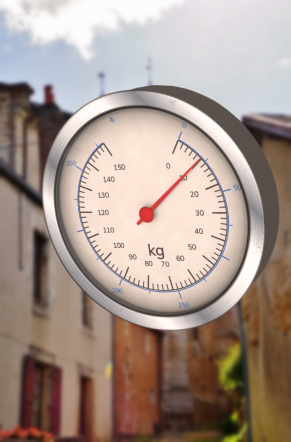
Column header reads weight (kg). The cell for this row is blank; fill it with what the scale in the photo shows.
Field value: 10 kg
